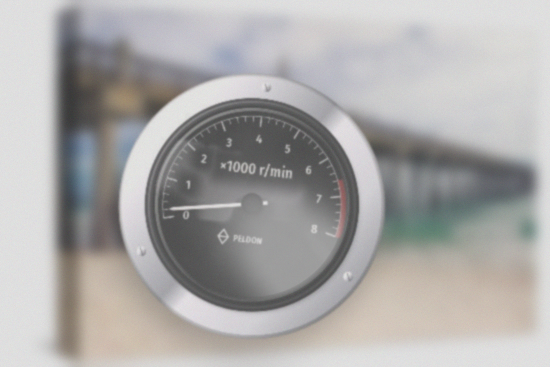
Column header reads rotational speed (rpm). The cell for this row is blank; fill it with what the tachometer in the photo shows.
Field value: 200 rpm
